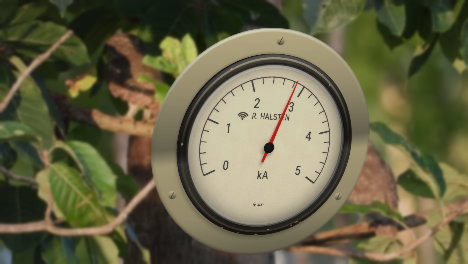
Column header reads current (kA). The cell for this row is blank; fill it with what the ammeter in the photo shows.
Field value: 2.8 kA
